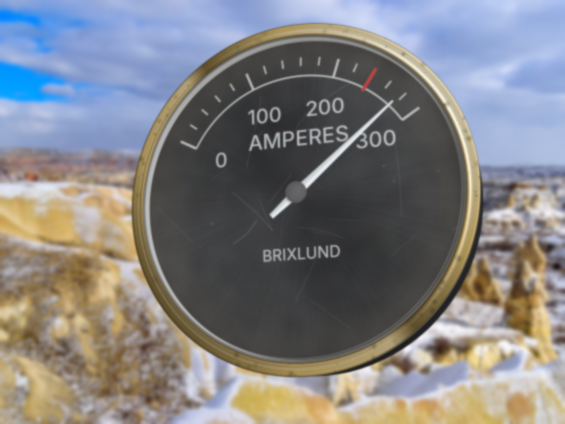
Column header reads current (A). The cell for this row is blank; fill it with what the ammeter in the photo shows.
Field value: 280 A
